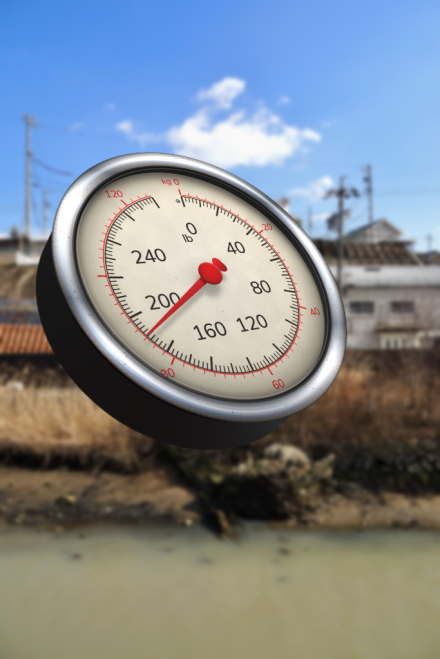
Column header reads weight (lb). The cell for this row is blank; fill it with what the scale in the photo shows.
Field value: 190 lb
